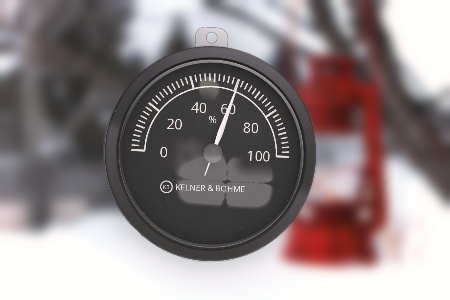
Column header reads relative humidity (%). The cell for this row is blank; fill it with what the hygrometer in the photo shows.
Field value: 60 %
